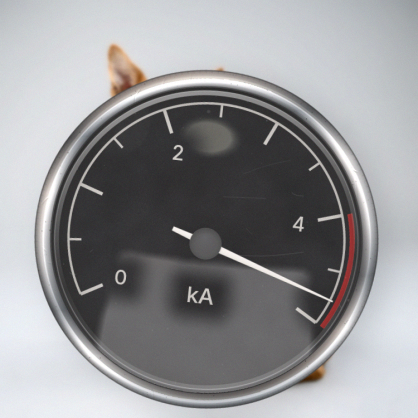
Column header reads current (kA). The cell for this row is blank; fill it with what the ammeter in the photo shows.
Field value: 4.75 kA
